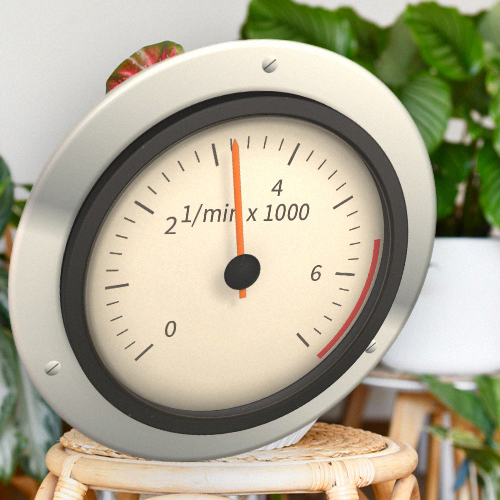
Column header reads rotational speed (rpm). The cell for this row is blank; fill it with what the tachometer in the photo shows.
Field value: 3200 rpm
